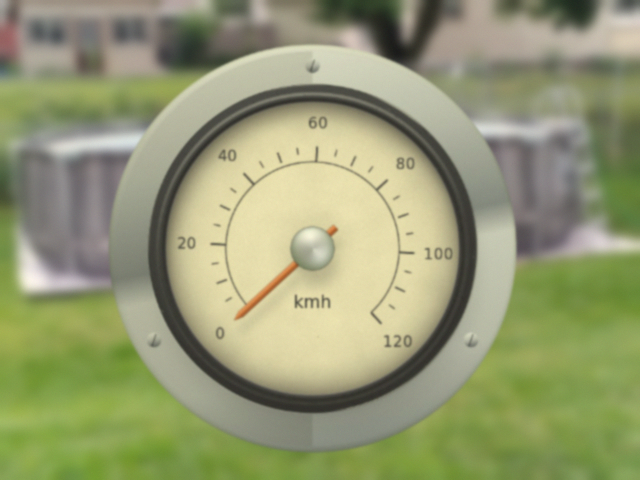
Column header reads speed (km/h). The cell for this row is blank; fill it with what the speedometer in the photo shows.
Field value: 0 km/h
